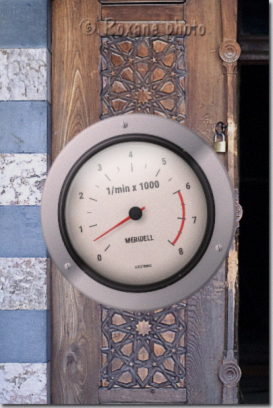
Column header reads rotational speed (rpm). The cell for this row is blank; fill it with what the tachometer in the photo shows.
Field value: 500 rpm
